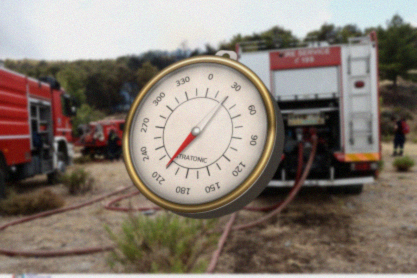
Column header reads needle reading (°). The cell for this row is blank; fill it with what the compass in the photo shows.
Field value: 210 °
